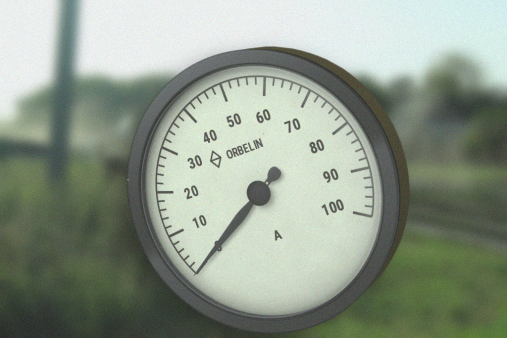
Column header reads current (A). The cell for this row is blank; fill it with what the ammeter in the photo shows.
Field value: 0 A
